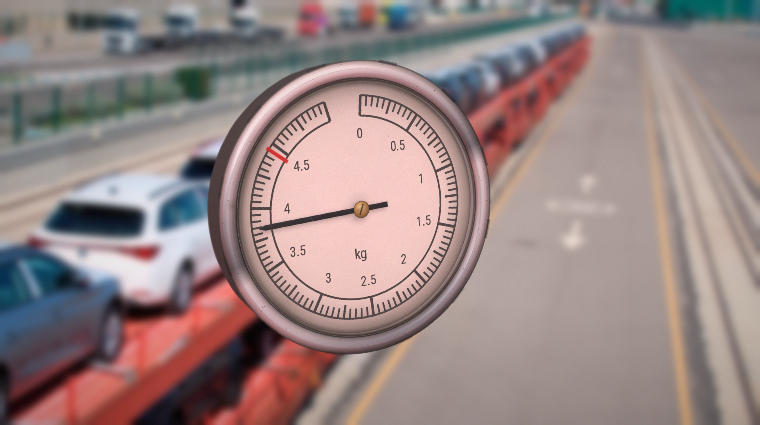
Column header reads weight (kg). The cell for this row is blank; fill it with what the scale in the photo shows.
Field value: 3.85 kg
